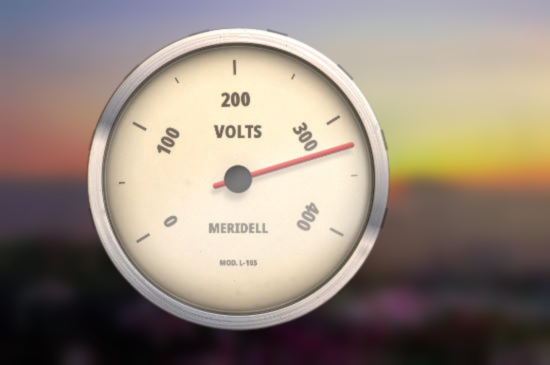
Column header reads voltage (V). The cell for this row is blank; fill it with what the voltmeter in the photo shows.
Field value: 325 V
